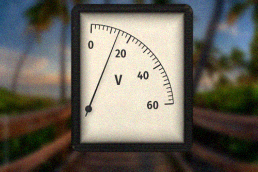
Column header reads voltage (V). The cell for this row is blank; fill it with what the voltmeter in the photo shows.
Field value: 14 V
